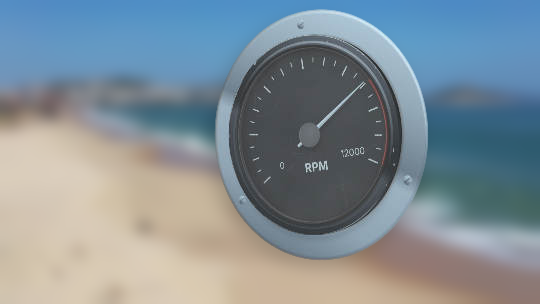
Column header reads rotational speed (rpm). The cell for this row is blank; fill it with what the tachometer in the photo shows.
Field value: 9000 rpm
